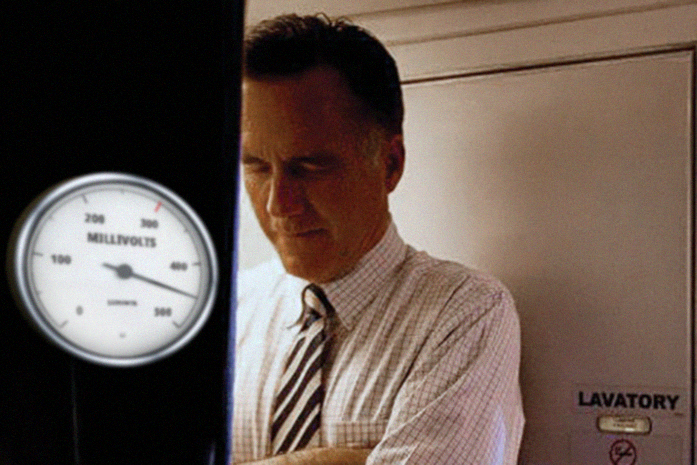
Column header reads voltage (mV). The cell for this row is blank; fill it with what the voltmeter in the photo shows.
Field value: 450 mV
